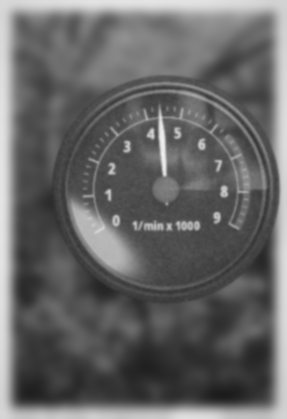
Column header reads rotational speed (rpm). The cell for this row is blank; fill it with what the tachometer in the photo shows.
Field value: 4400 rpm
